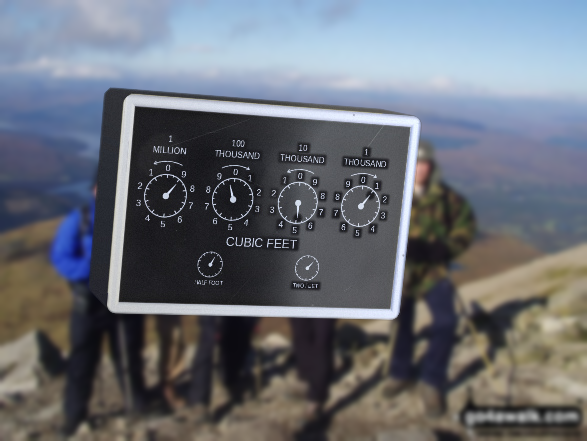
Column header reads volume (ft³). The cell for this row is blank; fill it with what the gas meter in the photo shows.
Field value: 895100 ft³
